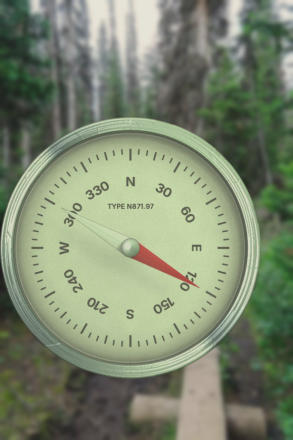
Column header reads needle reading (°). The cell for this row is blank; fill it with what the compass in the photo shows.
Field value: 120 °
